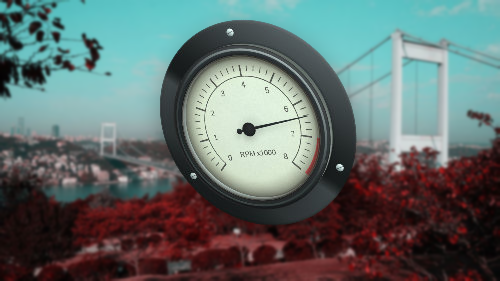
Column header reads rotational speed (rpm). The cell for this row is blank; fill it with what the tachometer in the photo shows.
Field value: 6400 rpm
